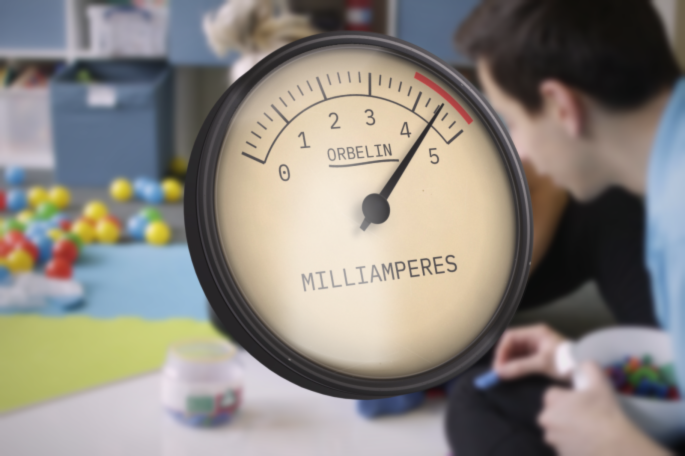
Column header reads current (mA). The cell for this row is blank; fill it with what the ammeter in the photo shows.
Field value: 4.4 mA
